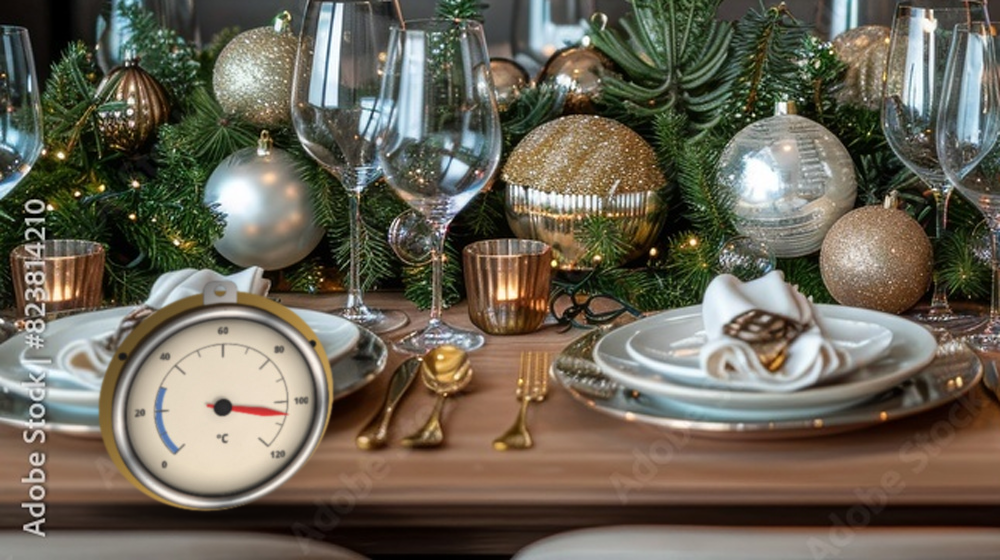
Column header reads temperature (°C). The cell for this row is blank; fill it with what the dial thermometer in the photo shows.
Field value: 105 °C
